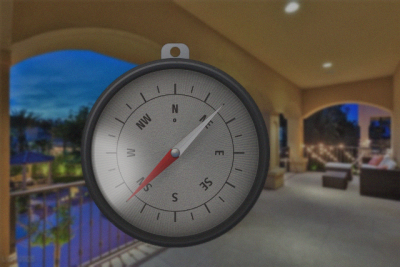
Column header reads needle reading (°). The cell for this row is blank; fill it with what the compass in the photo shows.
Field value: 225 °
